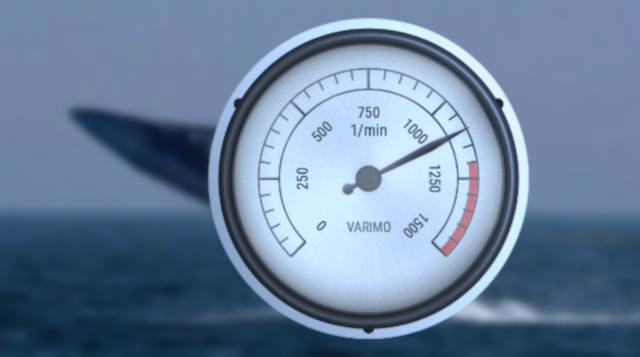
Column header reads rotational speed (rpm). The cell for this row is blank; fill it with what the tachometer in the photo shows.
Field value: 1100 rpm
